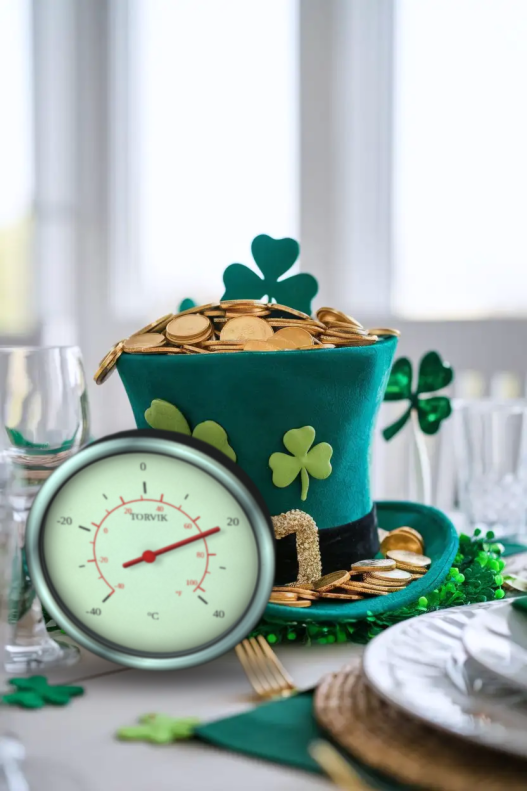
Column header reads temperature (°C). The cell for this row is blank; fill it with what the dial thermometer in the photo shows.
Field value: 20 °C
